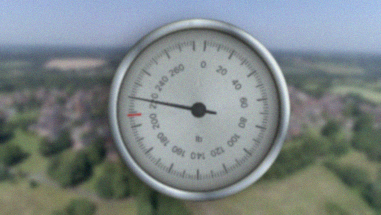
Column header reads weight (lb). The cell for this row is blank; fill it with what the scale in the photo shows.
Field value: 220 lb
